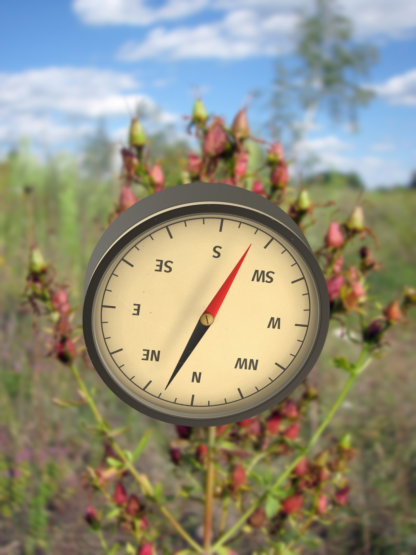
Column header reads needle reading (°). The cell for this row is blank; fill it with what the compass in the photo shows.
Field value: 200 °
